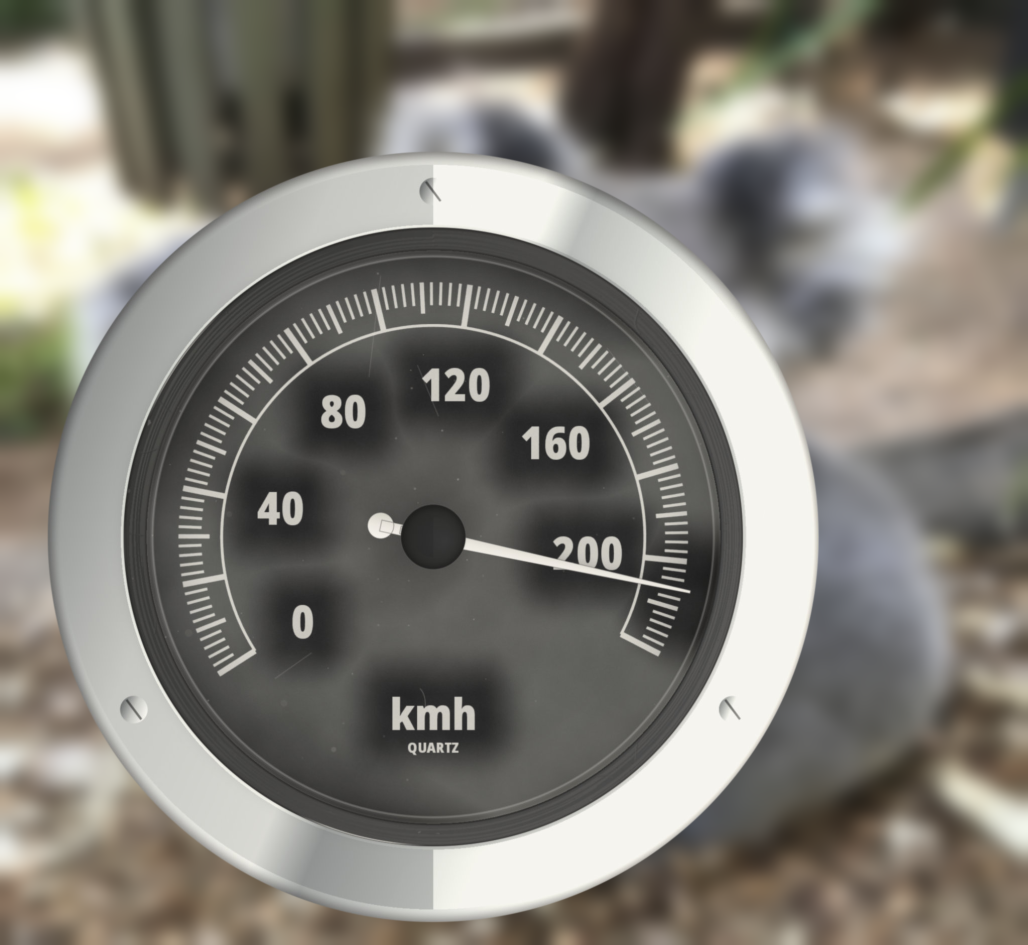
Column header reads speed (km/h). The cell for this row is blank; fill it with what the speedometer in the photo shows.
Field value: 206 km/h
